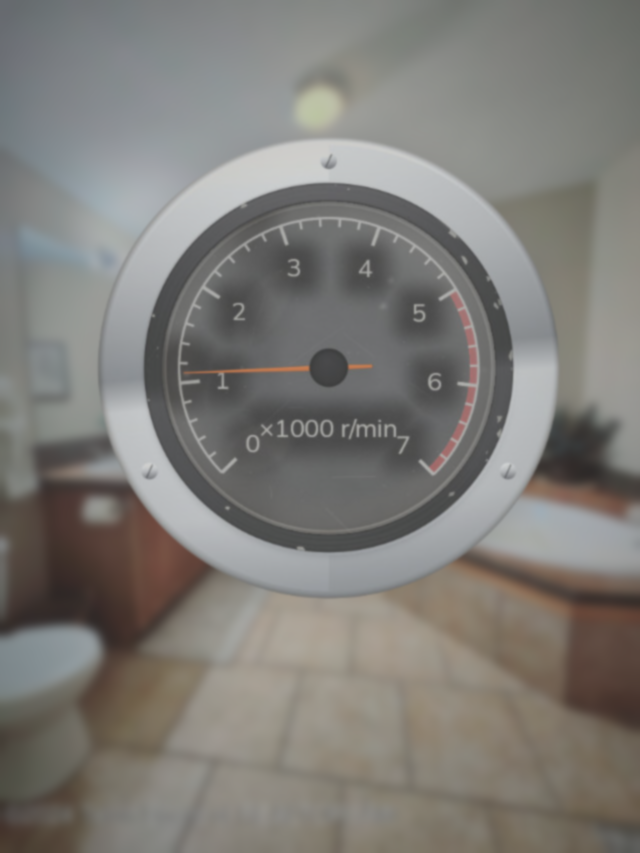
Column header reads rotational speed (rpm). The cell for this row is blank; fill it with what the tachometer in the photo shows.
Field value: 1100 rpm
